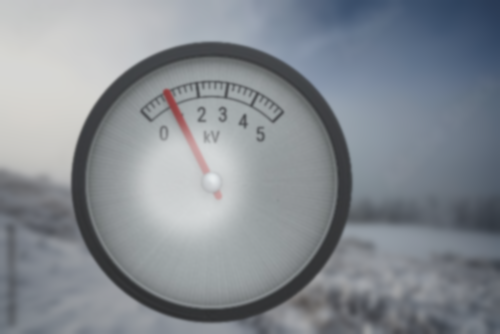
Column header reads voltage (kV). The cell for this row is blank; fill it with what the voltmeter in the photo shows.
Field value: 1 kV
